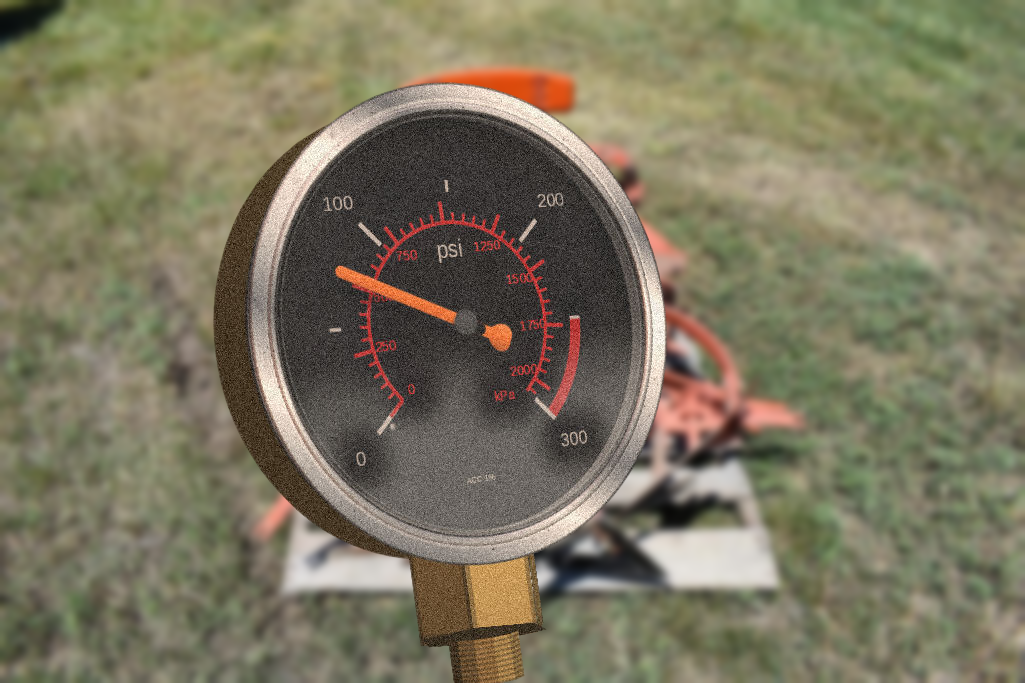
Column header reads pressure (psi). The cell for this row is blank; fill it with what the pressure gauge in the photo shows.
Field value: 75 psi
